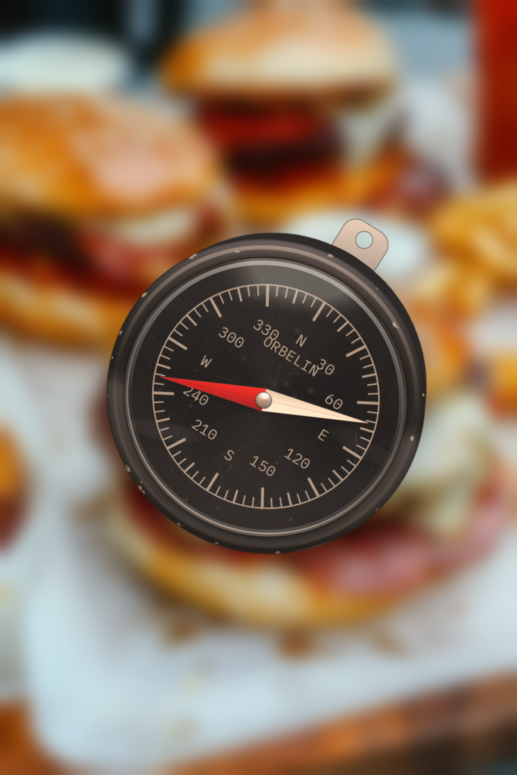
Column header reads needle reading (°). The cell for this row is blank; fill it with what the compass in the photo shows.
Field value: 250 °
